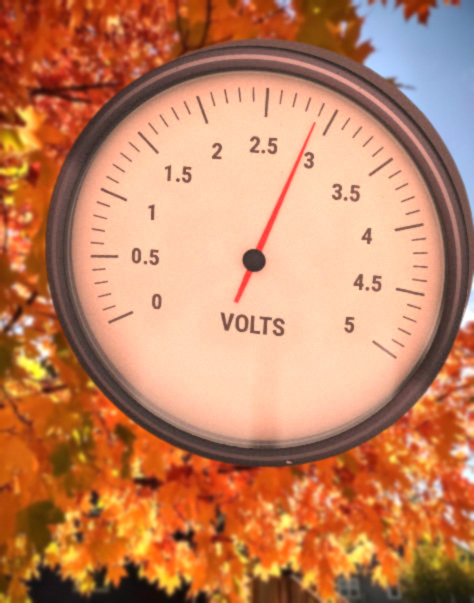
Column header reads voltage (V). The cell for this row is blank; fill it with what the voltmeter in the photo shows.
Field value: 2.9 V
